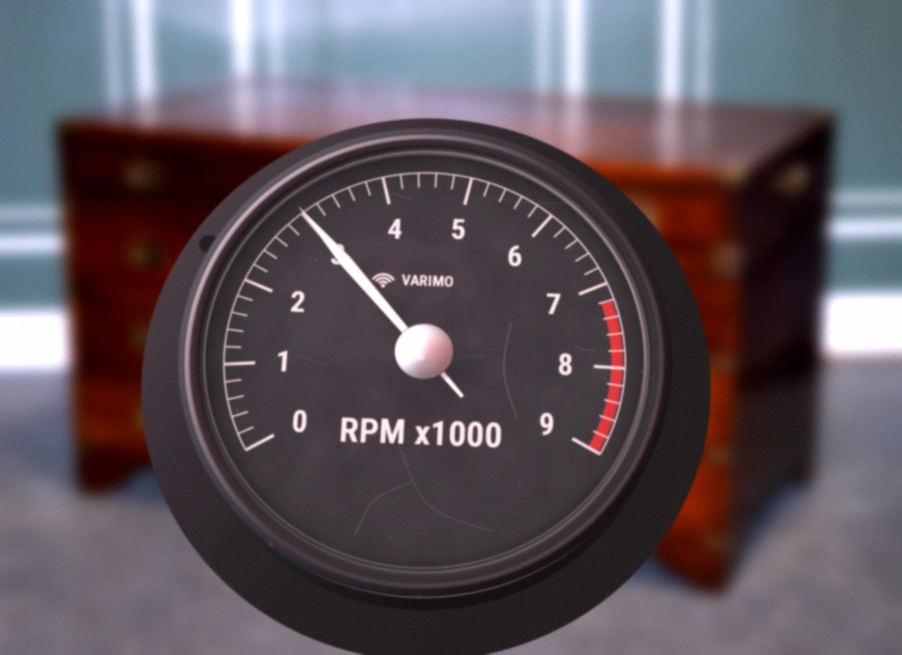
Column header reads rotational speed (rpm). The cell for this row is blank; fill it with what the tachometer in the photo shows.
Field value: 3000 rpm
